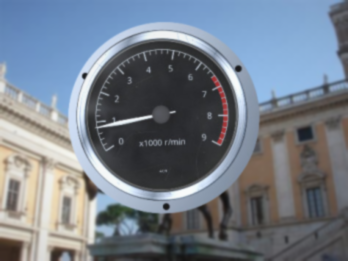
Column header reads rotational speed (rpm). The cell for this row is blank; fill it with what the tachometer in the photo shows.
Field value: 800 rpm
